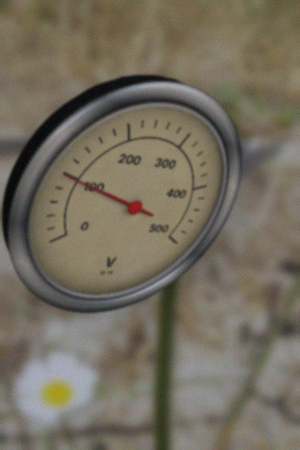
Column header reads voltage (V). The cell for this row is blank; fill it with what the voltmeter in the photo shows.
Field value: 100 V
